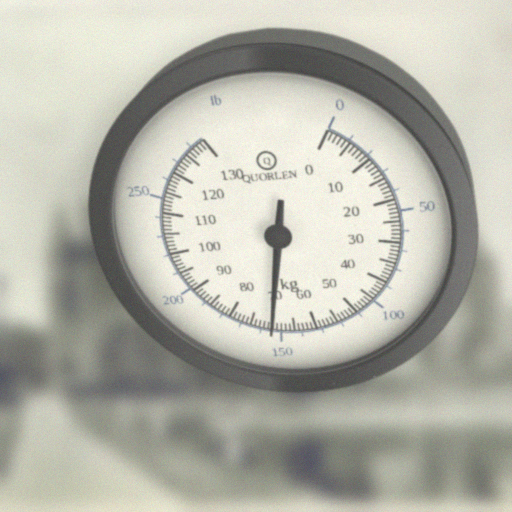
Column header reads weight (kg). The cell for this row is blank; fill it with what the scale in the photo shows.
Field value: 70 kg
